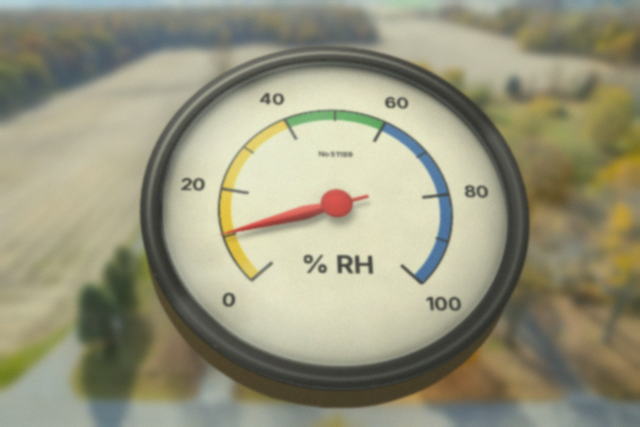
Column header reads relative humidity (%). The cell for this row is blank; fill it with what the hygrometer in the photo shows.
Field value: 10 %
